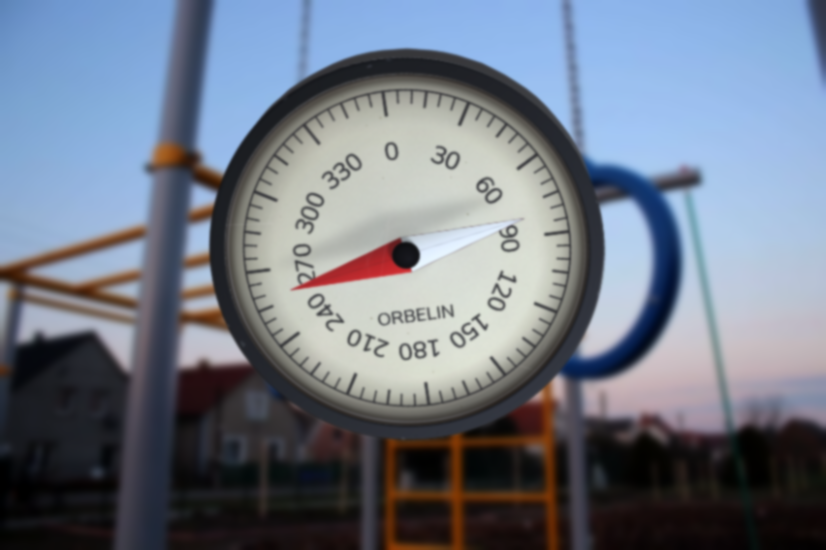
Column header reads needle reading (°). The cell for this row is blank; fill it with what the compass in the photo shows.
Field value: 260 °
